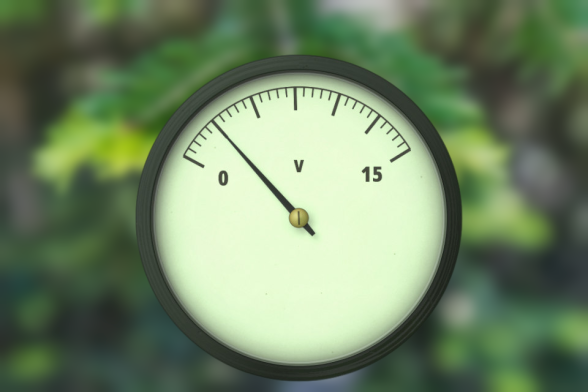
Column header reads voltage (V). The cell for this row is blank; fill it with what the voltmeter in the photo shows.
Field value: 2.5 V
